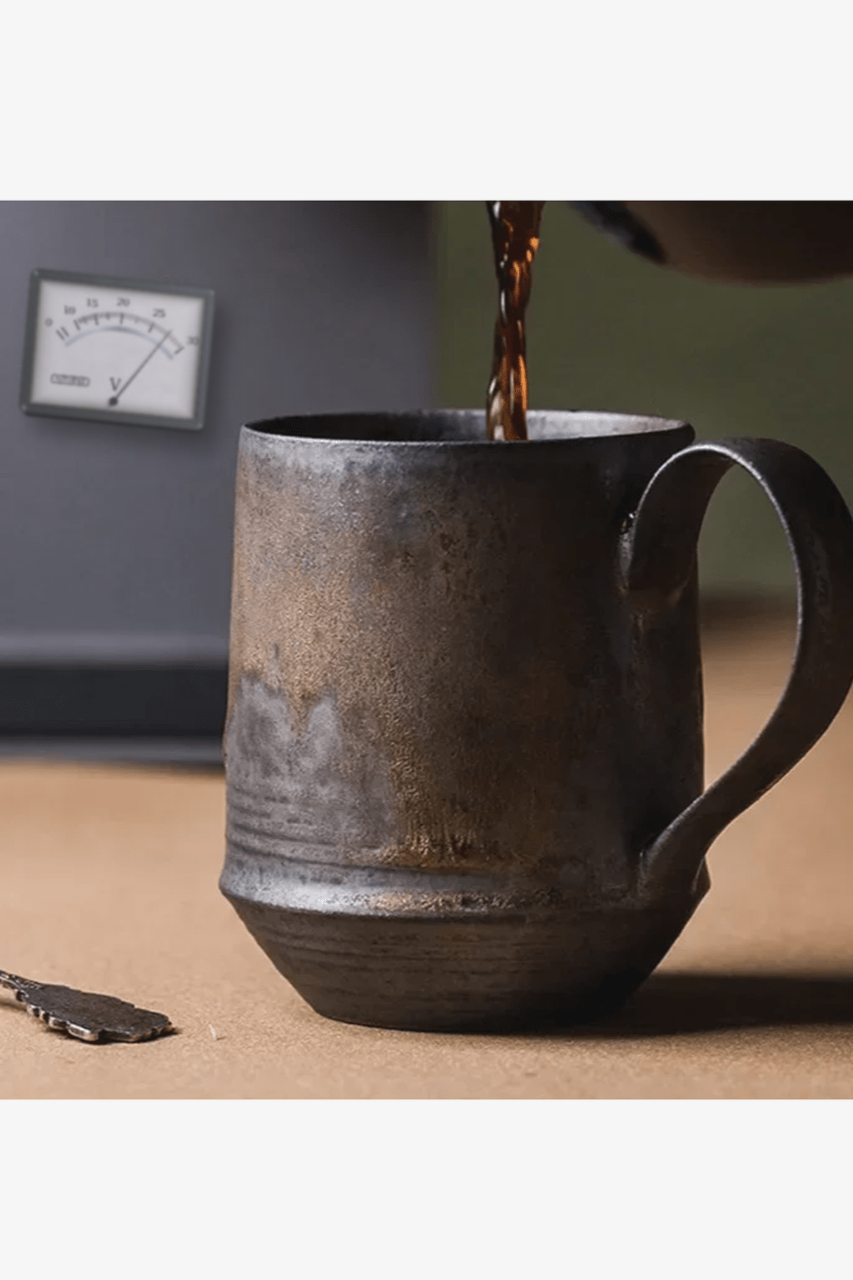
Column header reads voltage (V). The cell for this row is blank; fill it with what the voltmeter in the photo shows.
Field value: 27.5 V
